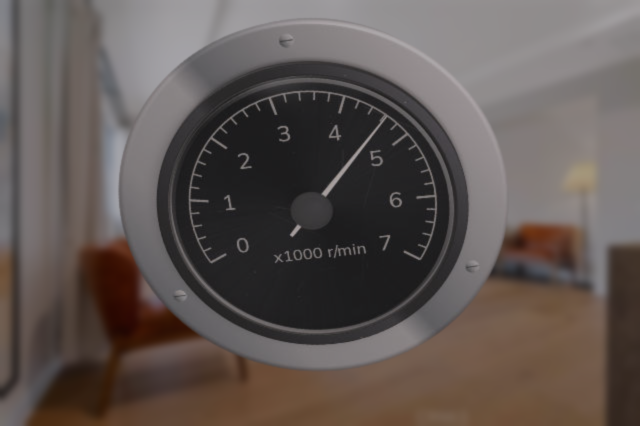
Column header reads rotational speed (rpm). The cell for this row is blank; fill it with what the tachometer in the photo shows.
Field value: 4600 rpm
